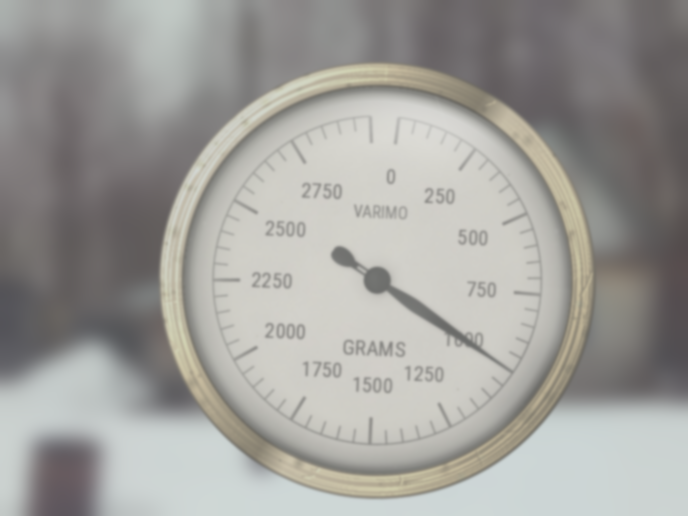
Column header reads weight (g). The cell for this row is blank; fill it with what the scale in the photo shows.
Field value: 1000 g
